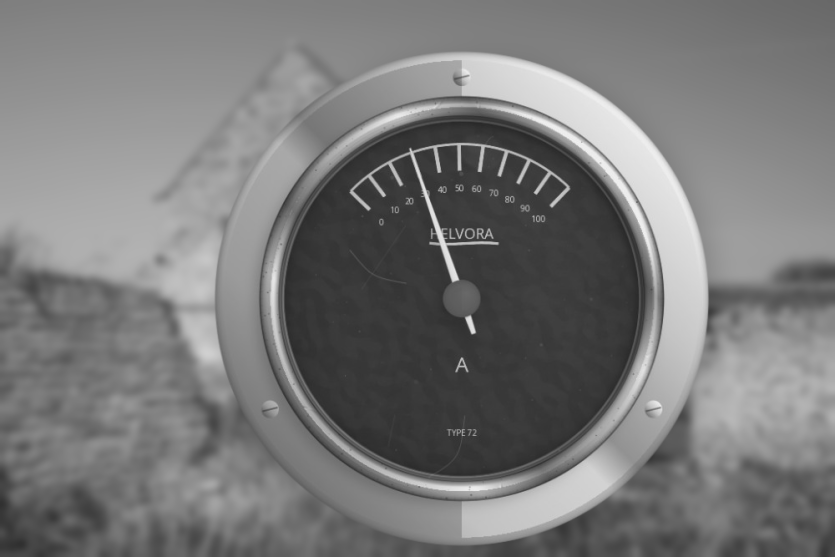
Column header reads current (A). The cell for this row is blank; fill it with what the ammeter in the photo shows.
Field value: 30 A
